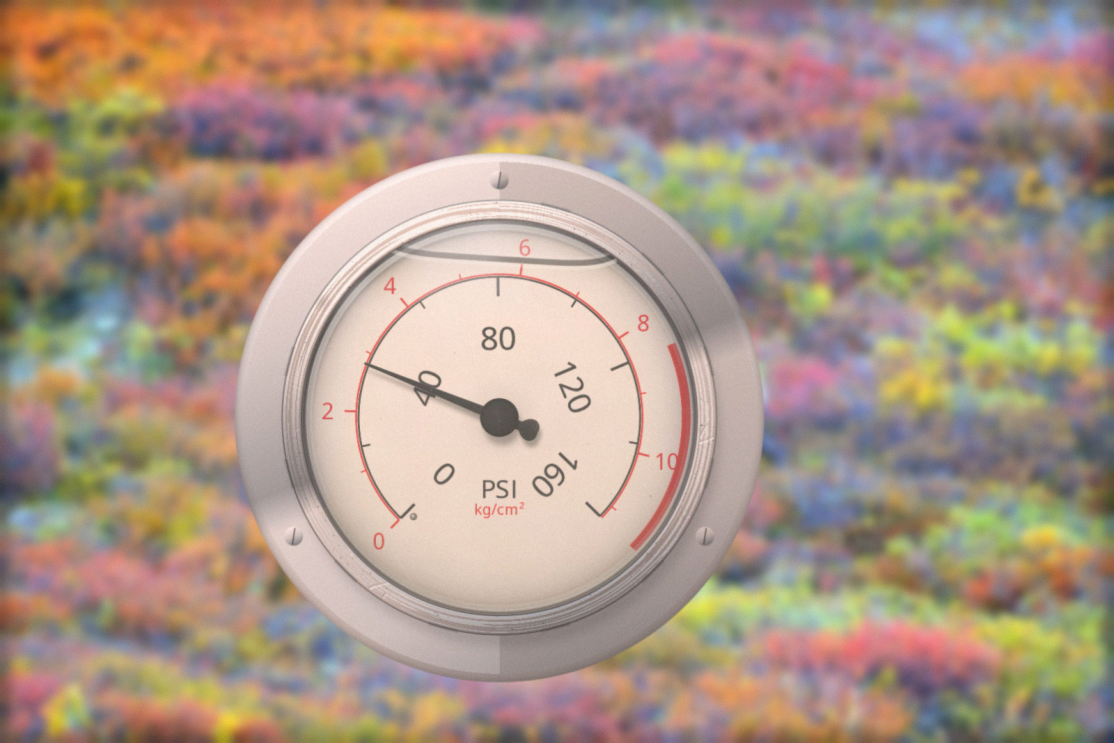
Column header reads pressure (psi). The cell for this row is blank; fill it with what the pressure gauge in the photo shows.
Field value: 40 psi
